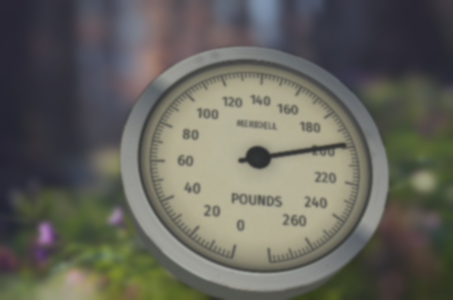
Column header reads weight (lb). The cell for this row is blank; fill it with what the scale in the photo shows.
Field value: 200 lb
